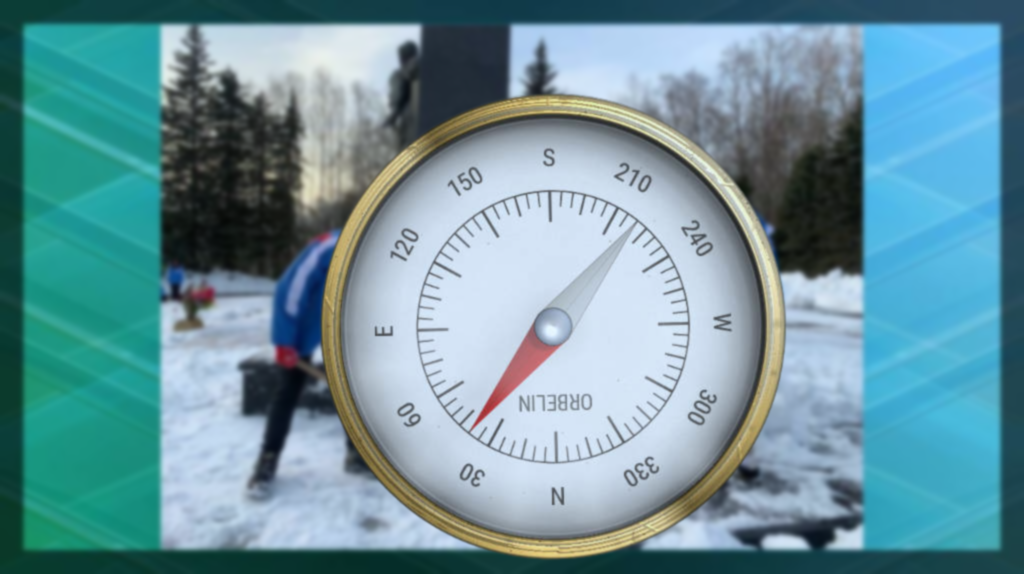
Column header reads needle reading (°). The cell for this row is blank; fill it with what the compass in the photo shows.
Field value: 40 °
